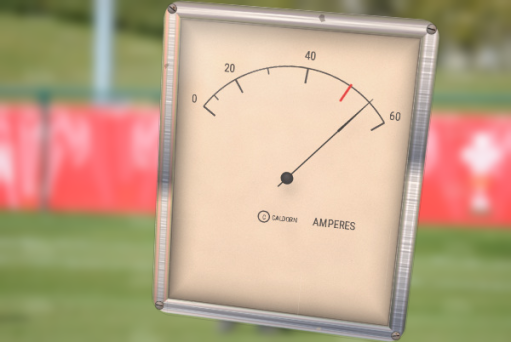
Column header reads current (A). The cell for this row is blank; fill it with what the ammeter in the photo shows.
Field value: 55 A
